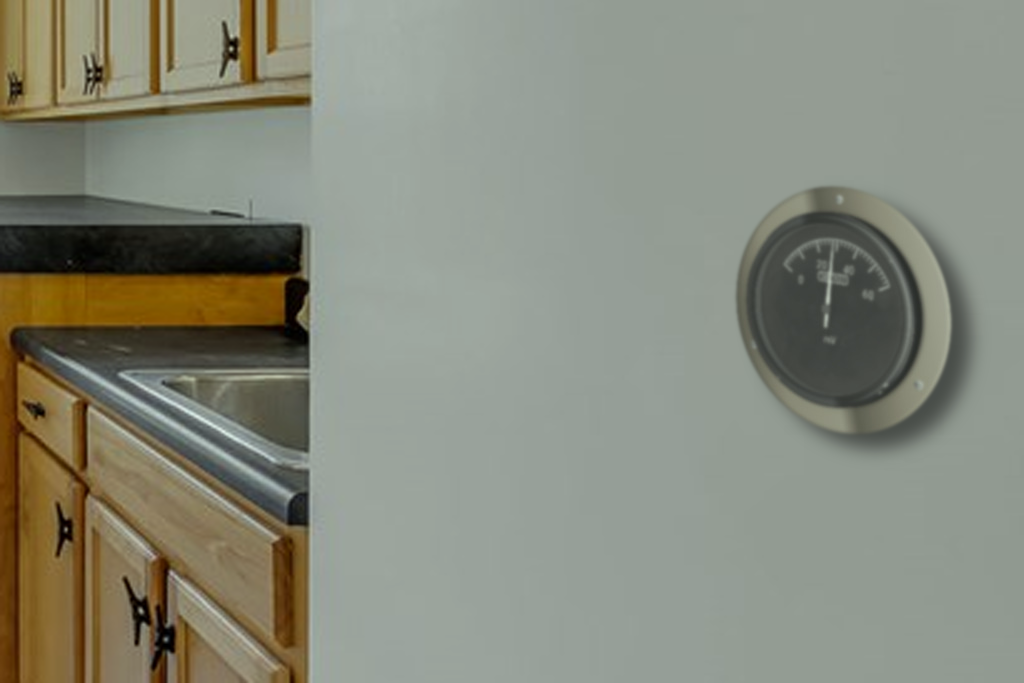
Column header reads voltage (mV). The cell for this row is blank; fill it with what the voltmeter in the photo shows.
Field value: 30 mV
